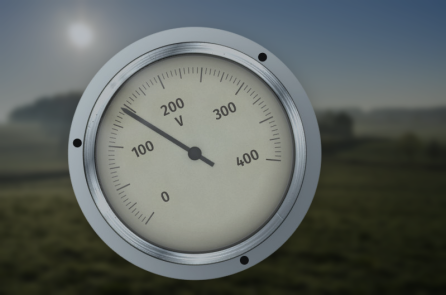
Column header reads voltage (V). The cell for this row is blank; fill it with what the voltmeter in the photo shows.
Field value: 145 V
